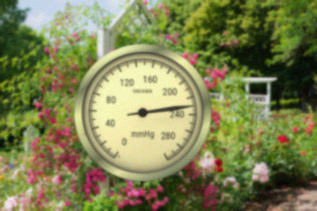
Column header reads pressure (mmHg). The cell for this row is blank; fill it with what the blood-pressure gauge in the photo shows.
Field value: 230 mmHg
